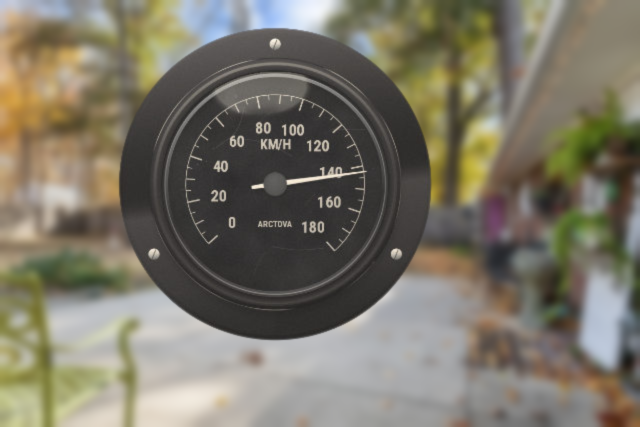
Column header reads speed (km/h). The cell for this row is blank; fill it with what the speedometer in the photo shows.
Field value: 142.5 km/h
